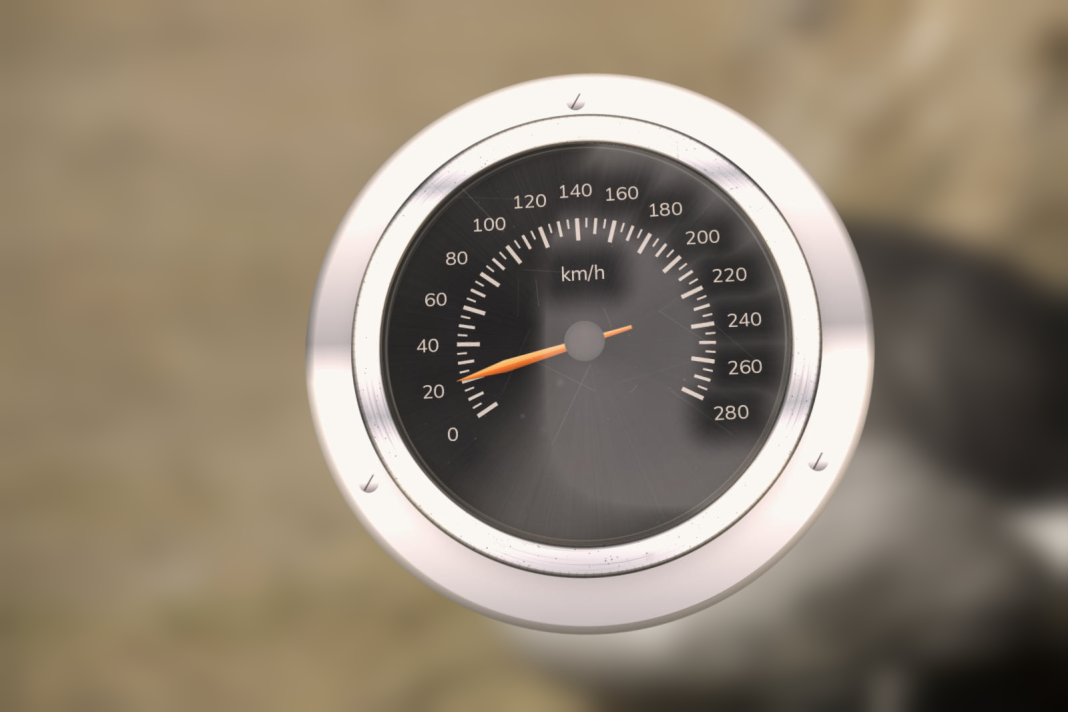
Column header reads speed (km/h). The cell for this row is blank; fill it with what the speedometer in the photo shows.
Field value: 20 km/h
